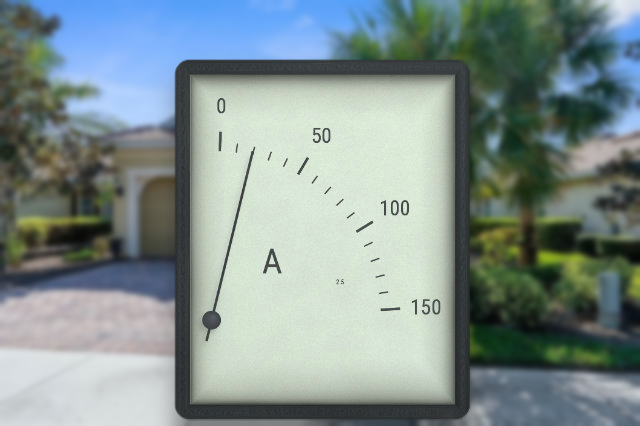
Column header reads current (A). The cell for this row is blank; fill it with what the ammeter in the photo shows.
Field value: 20 A
